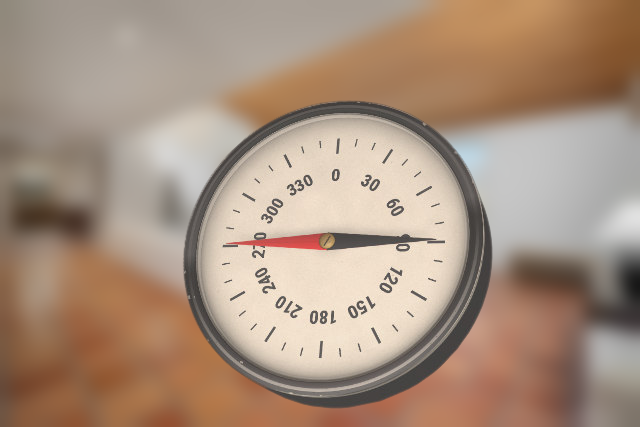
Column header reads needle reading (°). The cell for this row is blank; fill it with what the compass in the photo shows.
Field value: 270 °
